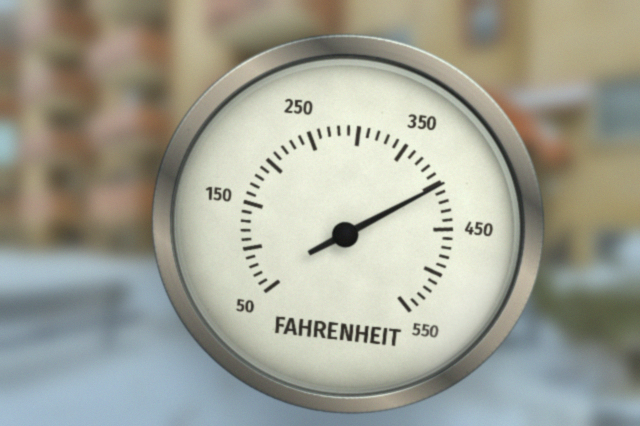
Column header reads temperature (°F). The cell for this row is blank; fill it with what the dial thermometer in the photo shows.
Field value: 400 °F
